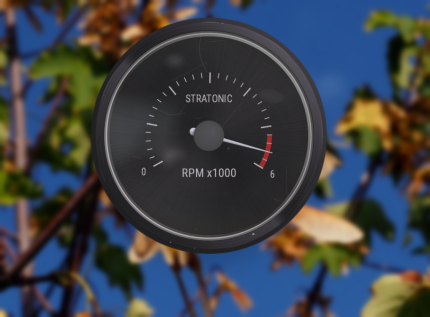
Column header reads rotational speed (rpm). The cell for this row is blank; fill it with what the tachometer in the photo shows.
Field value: 5600 rpm
